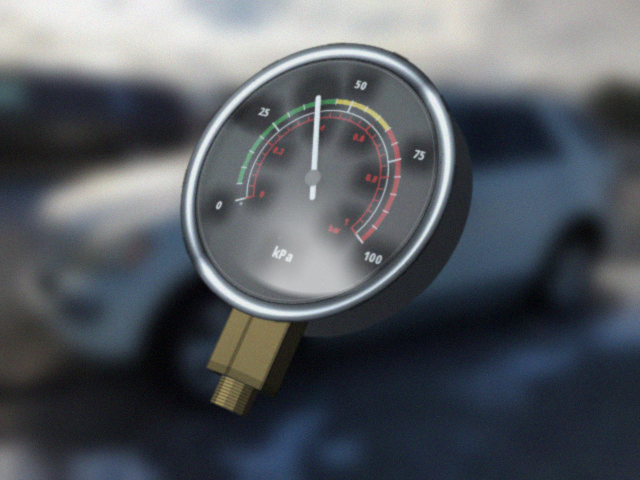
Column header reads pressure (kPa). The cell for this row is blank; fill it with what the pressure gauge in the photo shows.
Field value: 40 kPa
